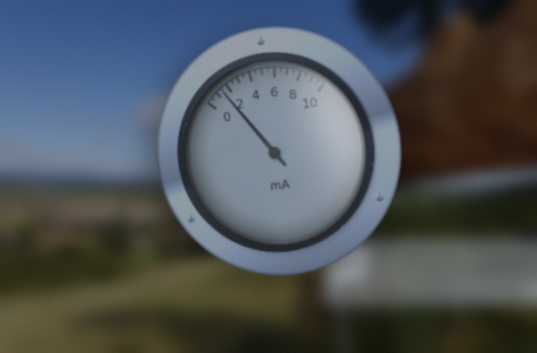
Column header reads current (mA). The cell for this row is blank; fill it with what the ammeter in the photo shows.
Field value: 1.5 mA
